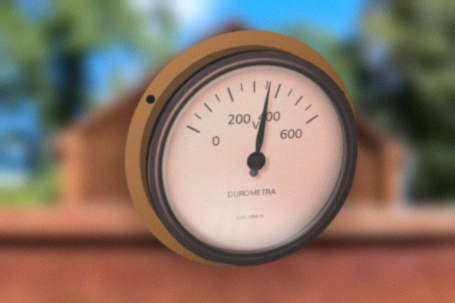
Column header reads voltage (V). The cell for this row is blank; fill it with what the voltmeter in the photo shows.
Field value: 350 V
